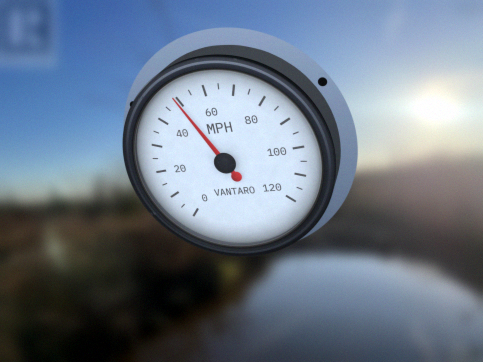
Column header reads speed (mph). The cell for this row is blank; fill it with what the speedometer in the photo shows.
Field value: 50 mph
